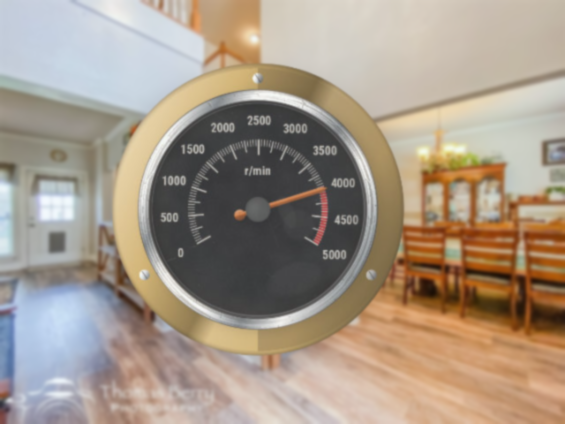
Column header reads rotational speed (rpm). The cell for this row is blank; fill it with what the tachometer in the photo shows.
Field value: 4000 rpm
